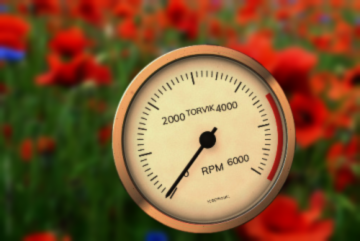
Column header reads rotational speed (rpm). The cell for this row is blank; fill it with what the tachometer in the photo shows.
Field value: 100 rpm
